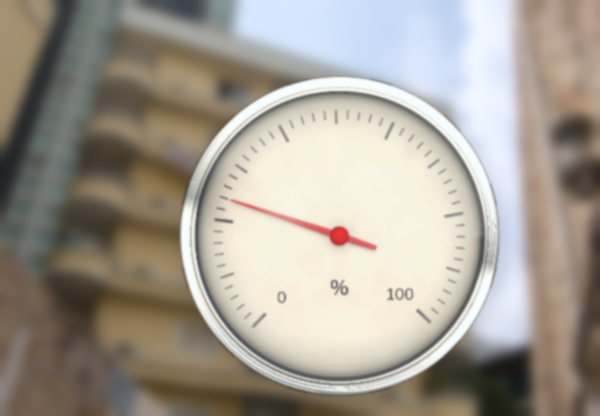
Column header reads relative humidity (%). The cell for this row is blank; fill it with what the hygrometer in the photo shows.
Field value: 24 %
